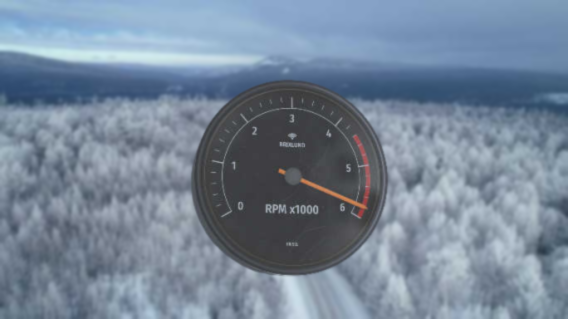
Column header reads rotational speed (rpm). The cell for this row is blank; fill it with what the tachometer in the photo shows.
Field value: 5800 rpm
